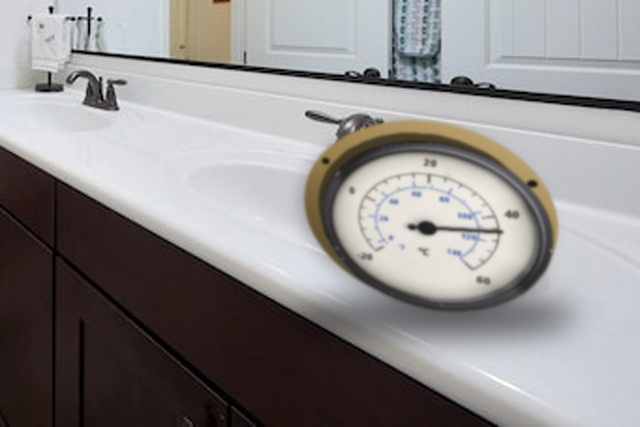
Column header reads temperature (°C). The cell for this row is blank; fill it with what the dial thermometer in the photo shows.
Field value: 44 °C
